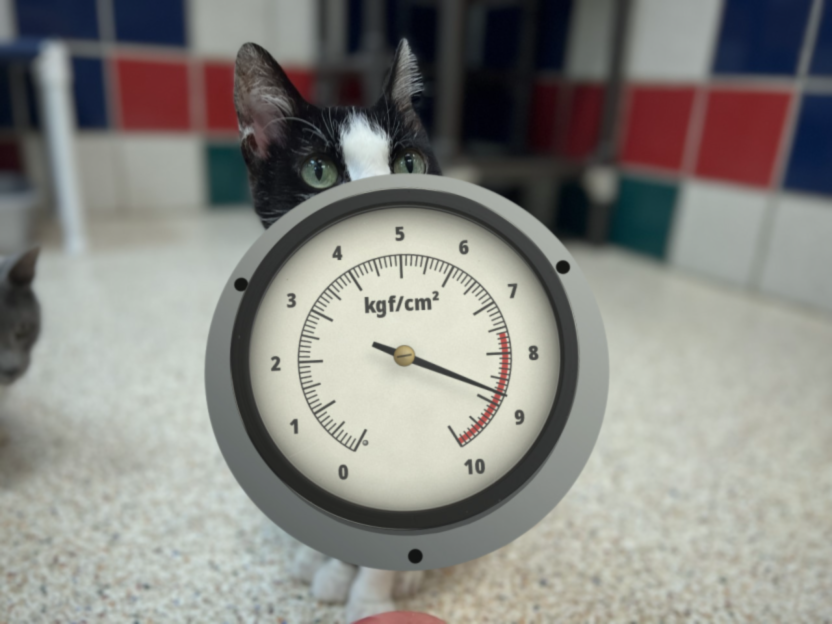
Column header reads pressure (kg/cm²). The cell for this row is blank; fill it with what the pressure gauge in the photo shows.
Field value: 8.8 kg/cm²
